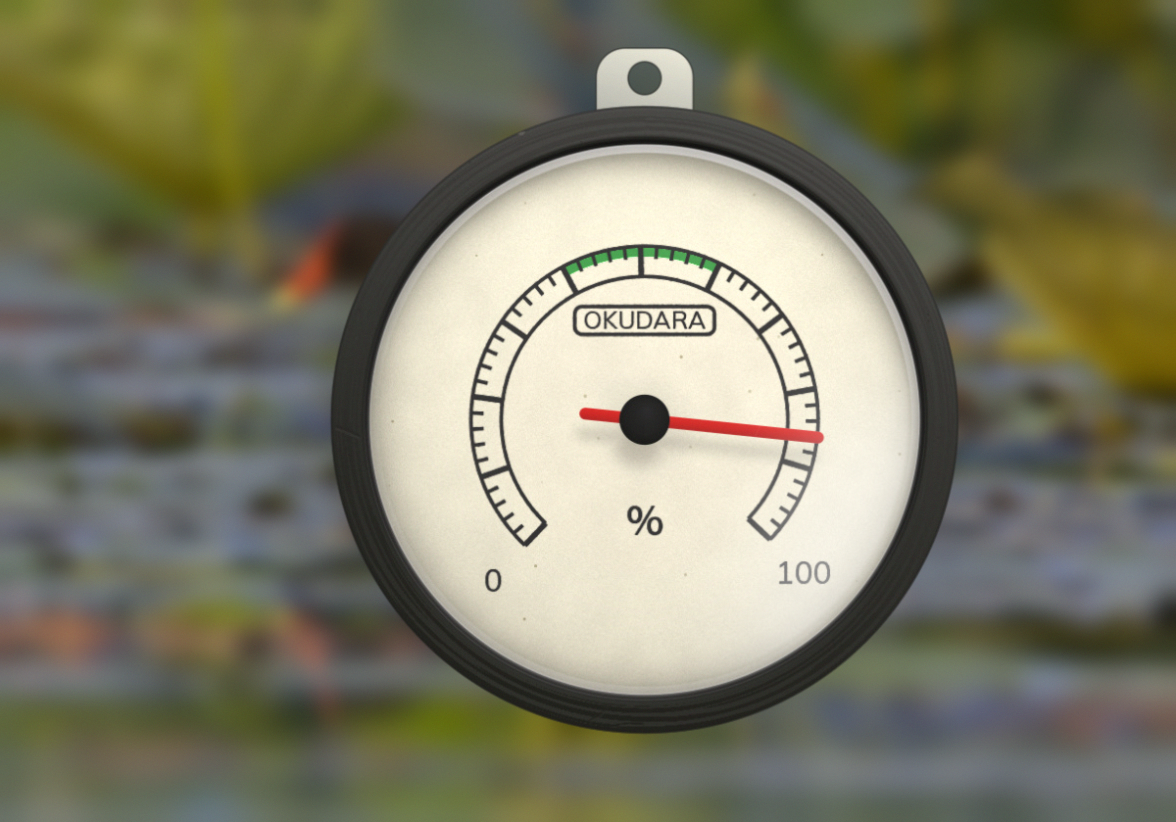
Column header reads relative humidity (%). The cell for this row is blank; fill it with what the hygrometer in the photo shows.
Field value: 86 %
